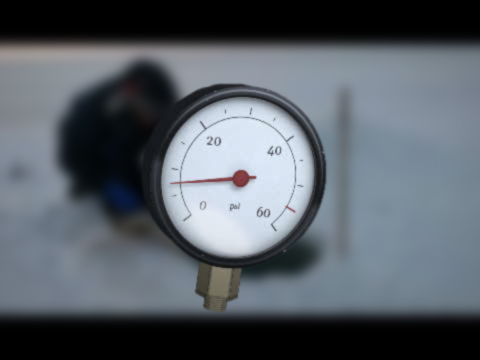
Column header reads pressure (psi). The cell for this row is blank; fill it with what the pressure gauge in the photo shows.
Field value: 7.5 psi
